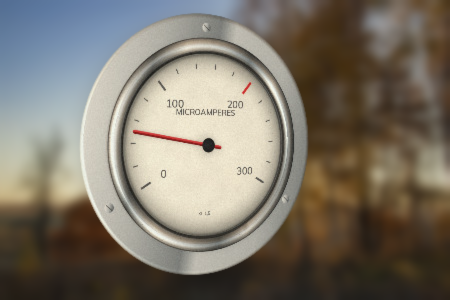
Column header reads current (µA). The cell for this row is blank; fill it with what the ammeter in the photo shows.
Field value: 50 µA
